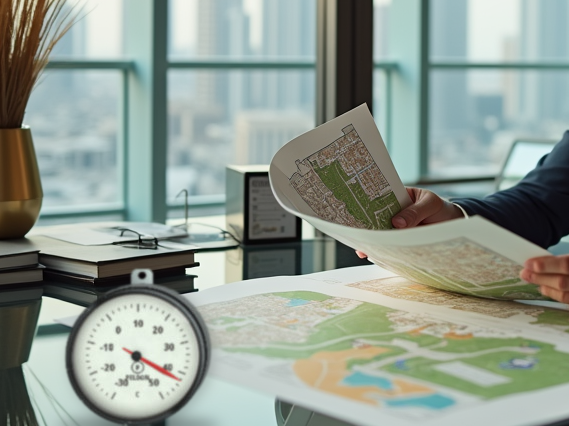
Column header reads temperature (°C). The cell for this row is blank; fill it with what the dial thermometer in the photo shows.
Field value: 42 °C
